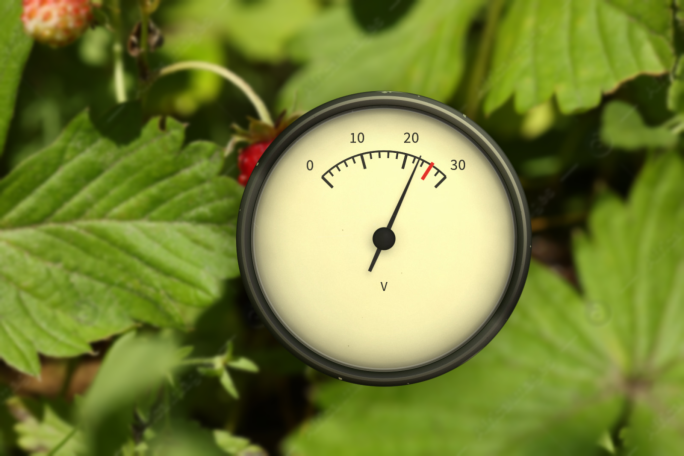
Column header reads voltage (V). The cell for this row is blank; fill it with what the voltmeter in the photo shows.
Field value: 23 V
